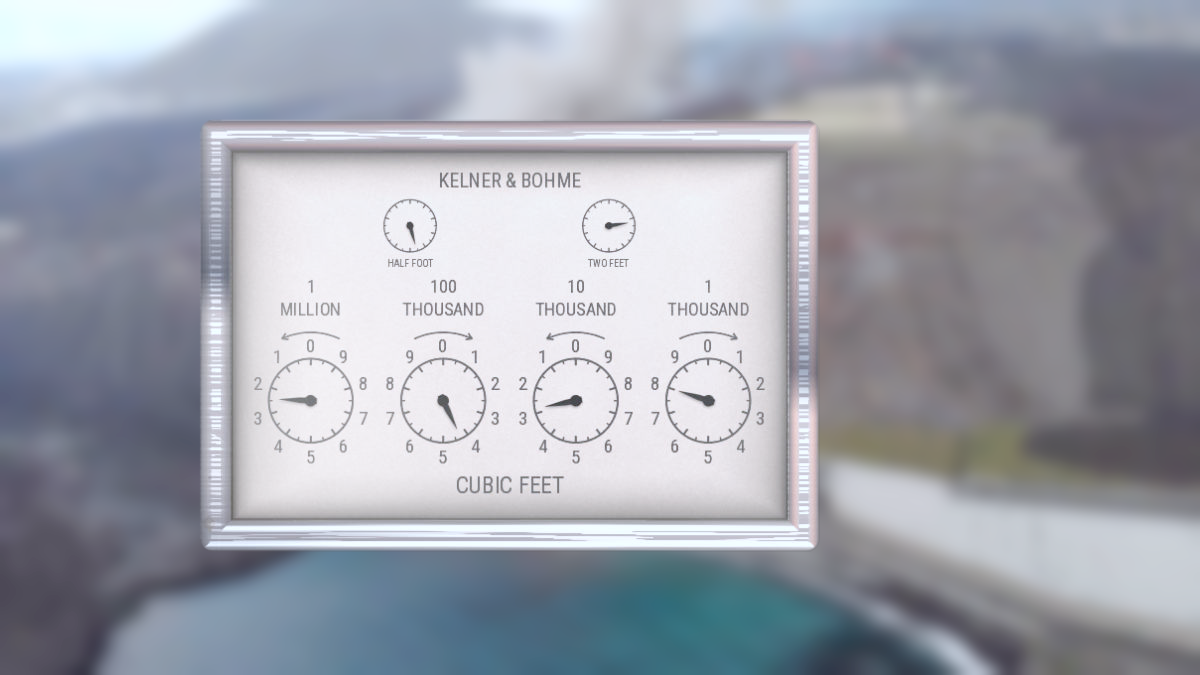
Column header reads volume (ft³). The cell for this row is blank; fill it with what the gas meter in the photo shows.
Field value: 242800 ft³
